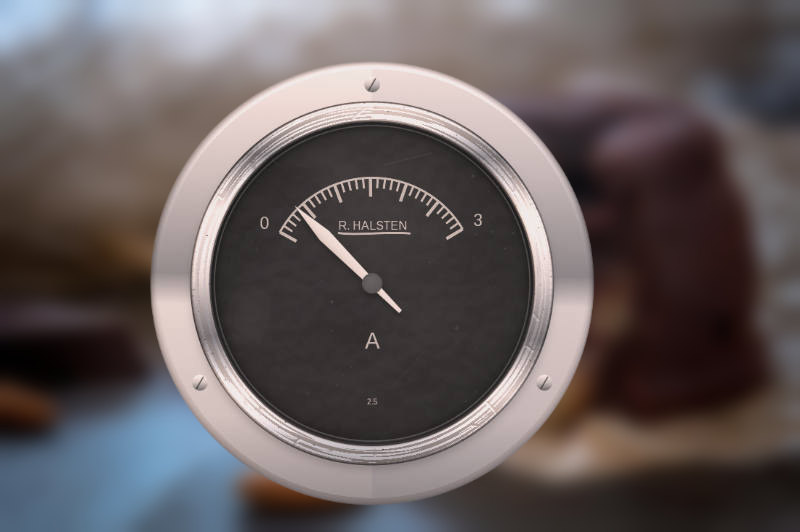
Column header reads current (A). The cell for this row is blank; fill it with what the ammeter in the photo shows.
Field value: 0.4 A
